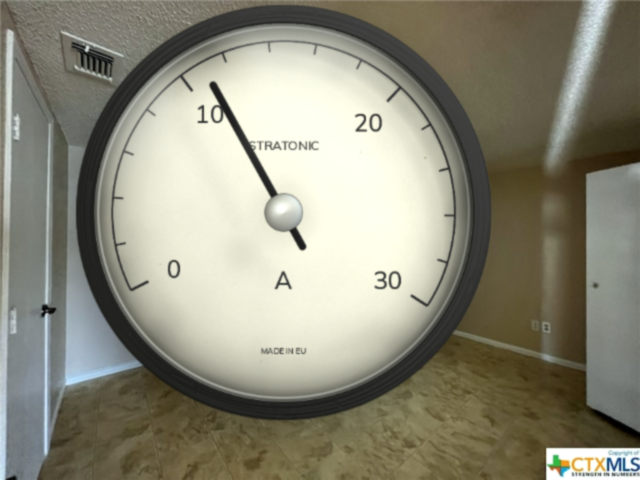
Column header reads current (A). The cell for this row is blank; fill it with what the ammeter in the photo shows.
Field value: 11 A
